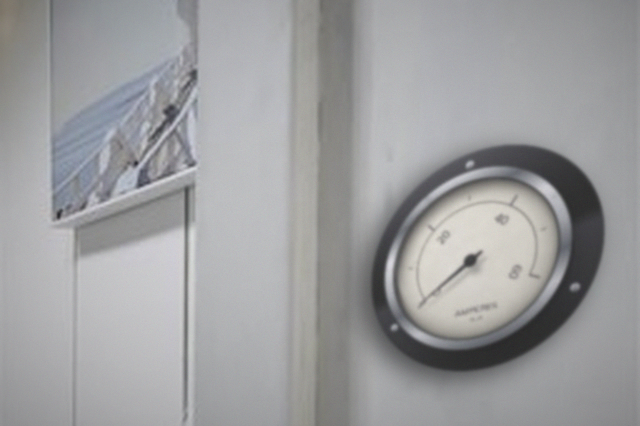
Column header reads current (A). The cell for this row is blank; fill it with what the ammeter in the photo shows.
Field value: 0 A
